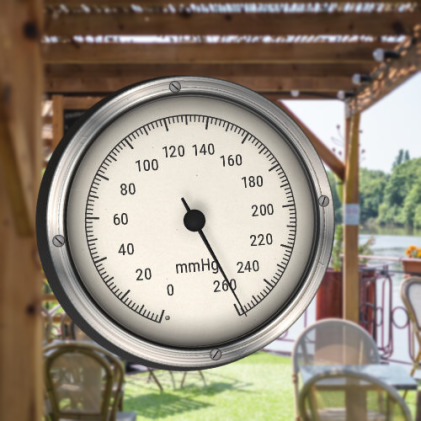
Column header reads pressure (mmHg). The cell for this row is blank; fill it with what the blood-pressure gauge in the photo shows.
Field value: 258 mmHg
